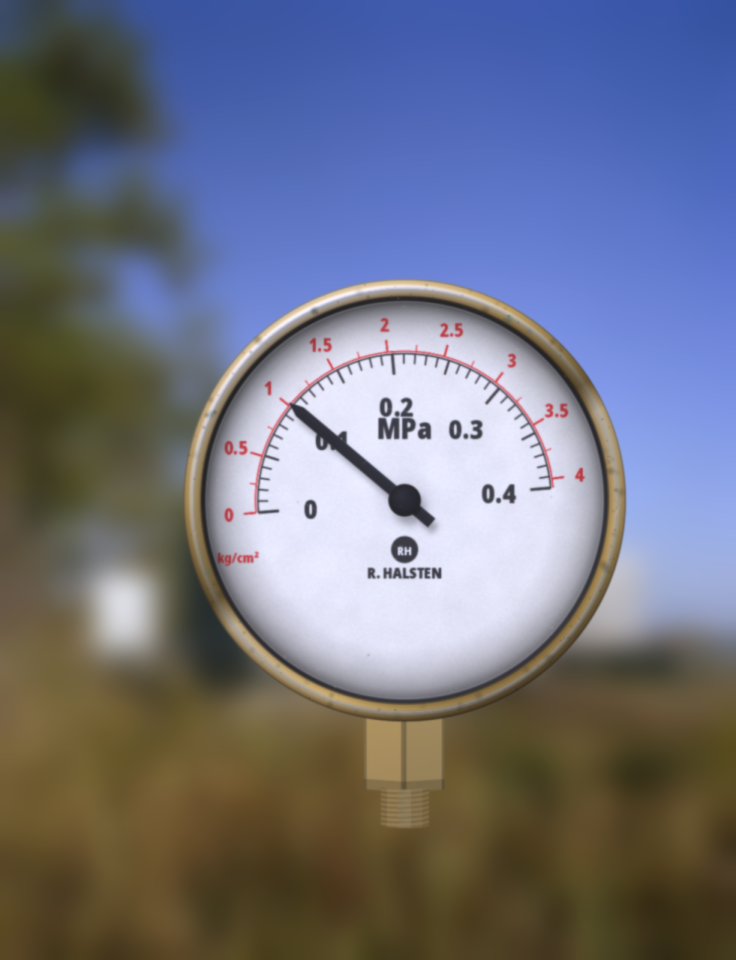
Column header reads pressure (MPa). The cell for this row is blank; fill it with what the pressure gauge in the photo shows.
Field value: 0.1 MPa
